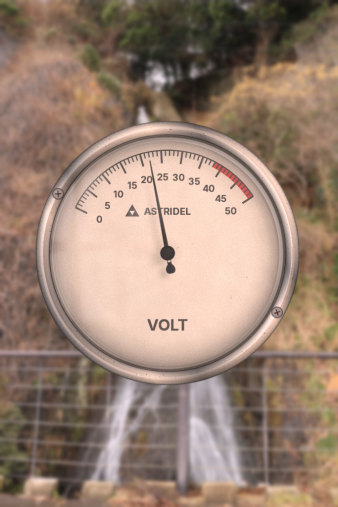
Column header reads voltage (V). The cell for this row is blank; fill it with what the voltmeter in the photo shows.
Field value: 22 V
